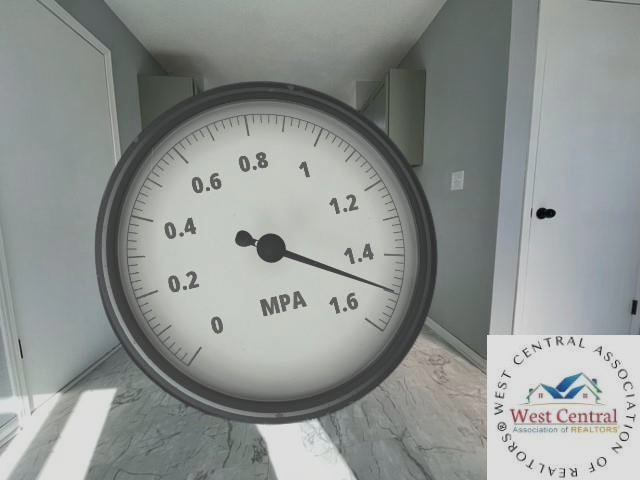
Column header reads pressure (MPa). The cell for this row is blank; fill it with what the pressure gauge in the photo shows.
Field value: 1.5 MPa
